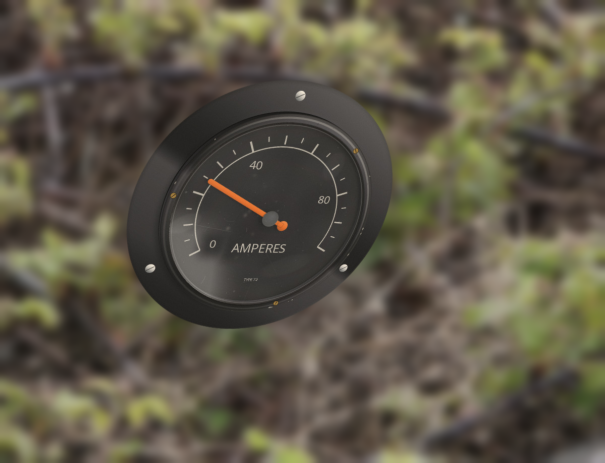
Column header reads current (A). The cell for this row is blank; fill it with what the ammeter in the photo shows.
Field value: 25 A
